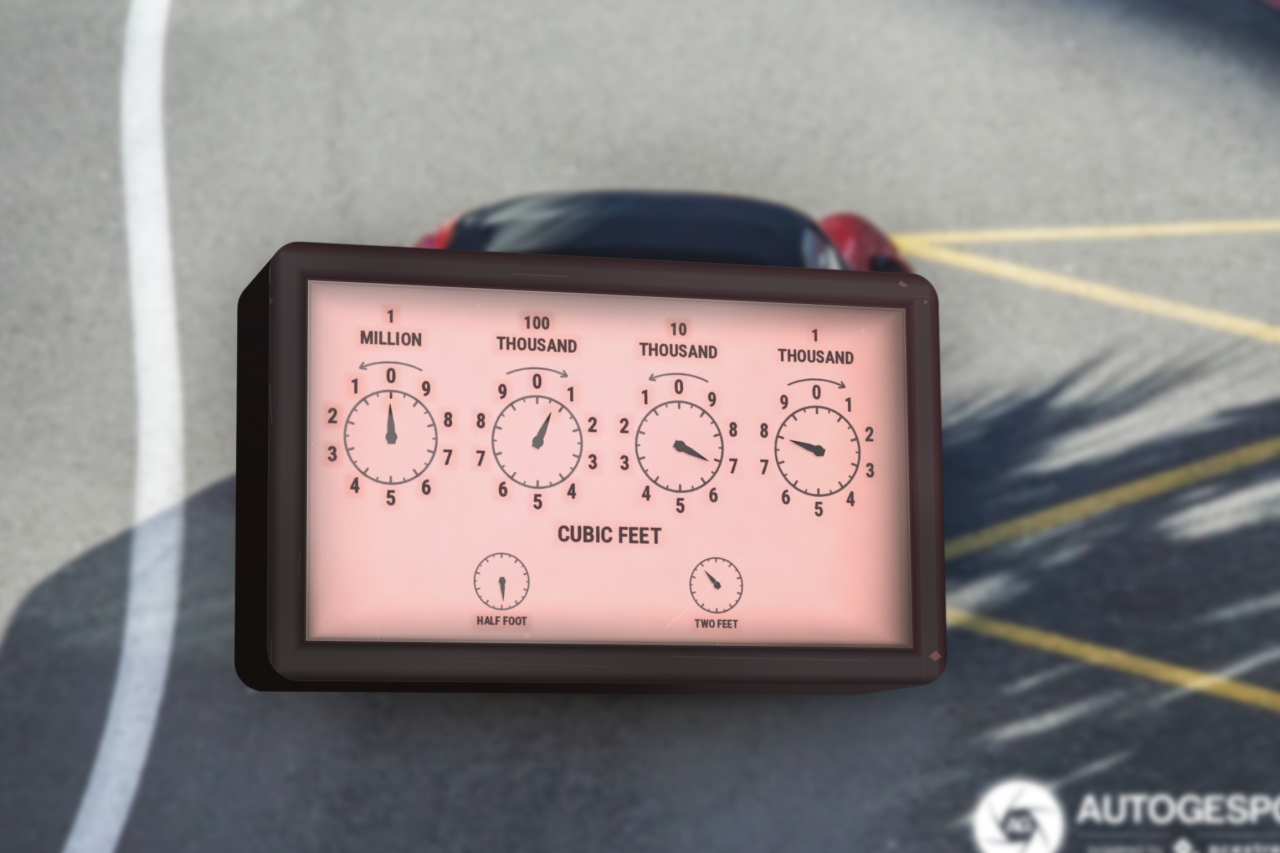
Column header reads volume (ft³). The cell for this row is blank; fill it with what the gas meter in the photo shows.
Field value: 6800 ft³
